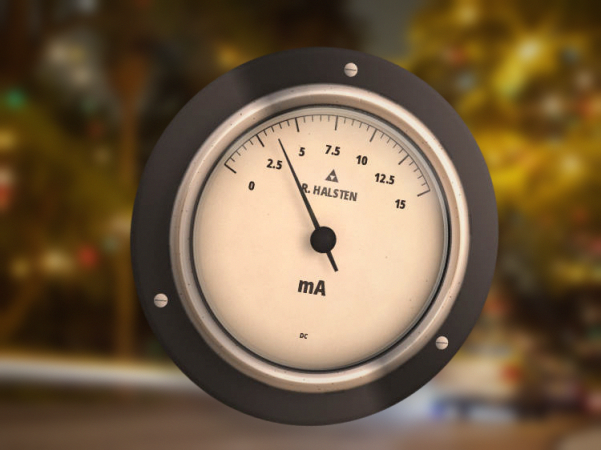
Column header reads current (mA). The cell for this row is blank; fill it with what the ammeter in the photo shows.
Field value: 3.5 mA
